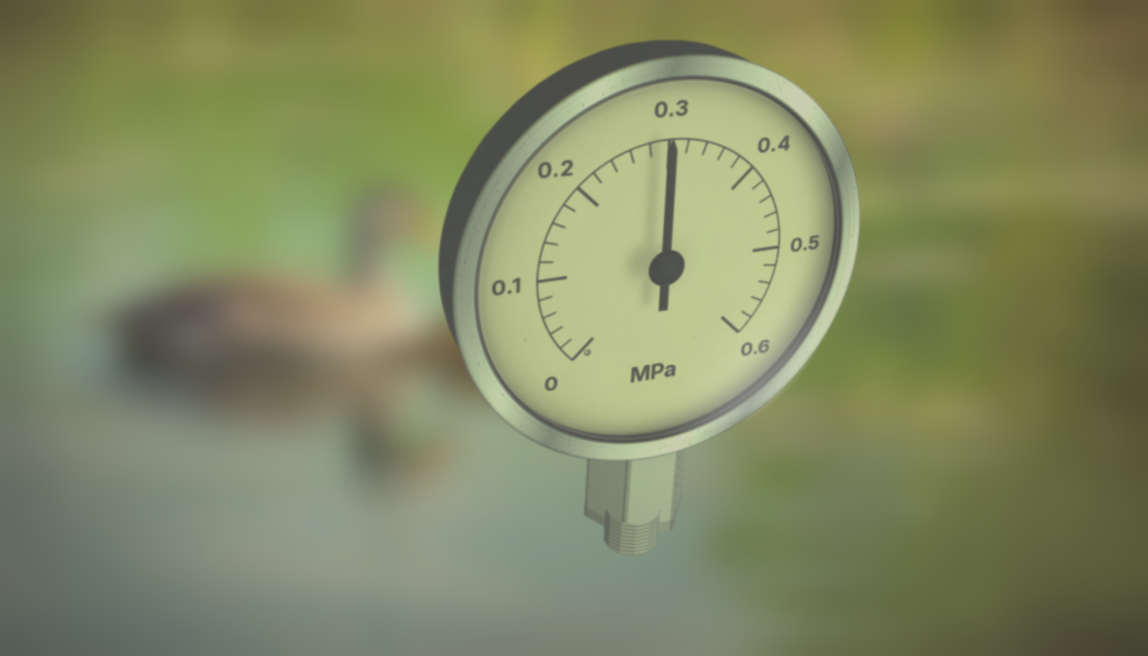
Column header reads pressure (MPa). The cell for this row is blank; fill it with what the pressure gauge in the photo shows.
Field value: 0.3 MPa
